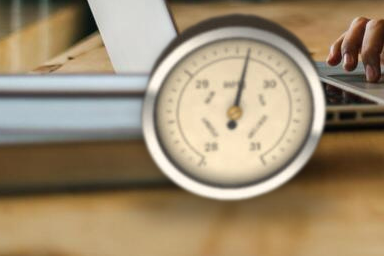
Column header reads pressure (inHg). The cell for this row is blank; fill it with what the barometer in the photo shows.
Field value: 29.6 inHg
